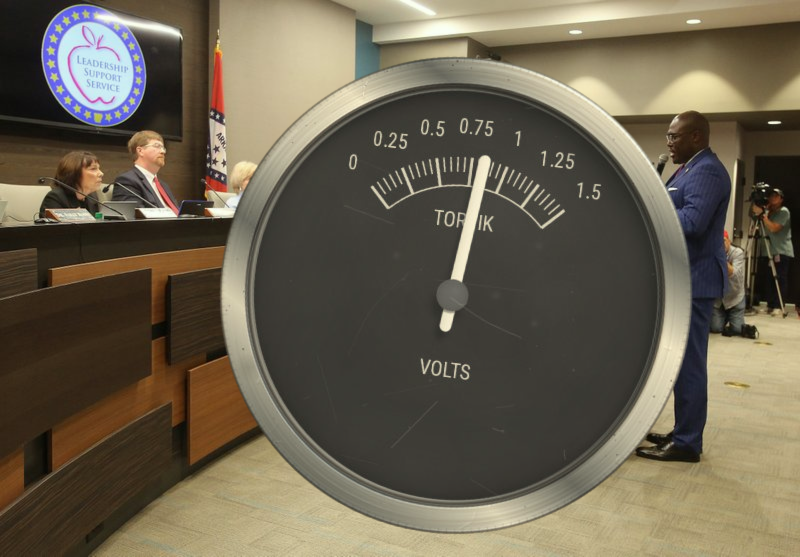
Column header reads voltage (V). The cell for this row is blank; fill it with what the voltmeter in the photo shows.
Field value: 0.85 V
